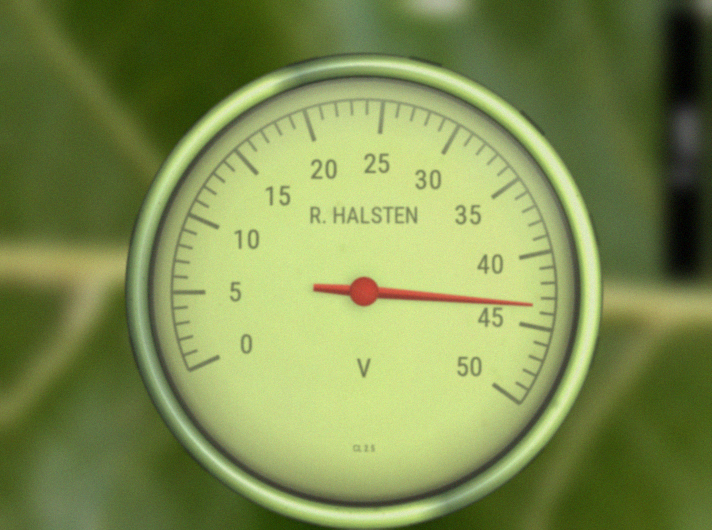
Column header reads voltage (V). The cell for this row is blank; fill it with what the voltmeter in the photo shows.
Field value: 43.5 V
